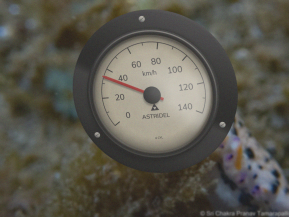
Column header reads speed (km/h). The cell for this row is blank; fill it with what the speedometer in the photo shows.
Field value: 35 km/h
